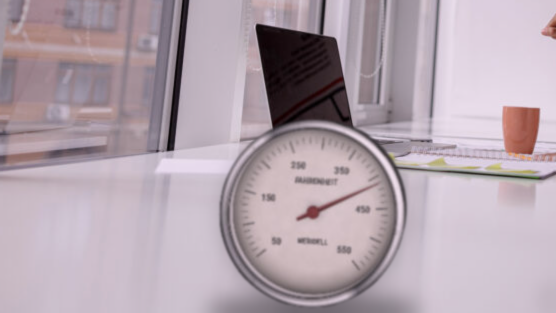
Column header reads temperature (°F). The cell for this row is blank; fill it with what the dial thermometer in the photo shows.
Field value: 410 °F
